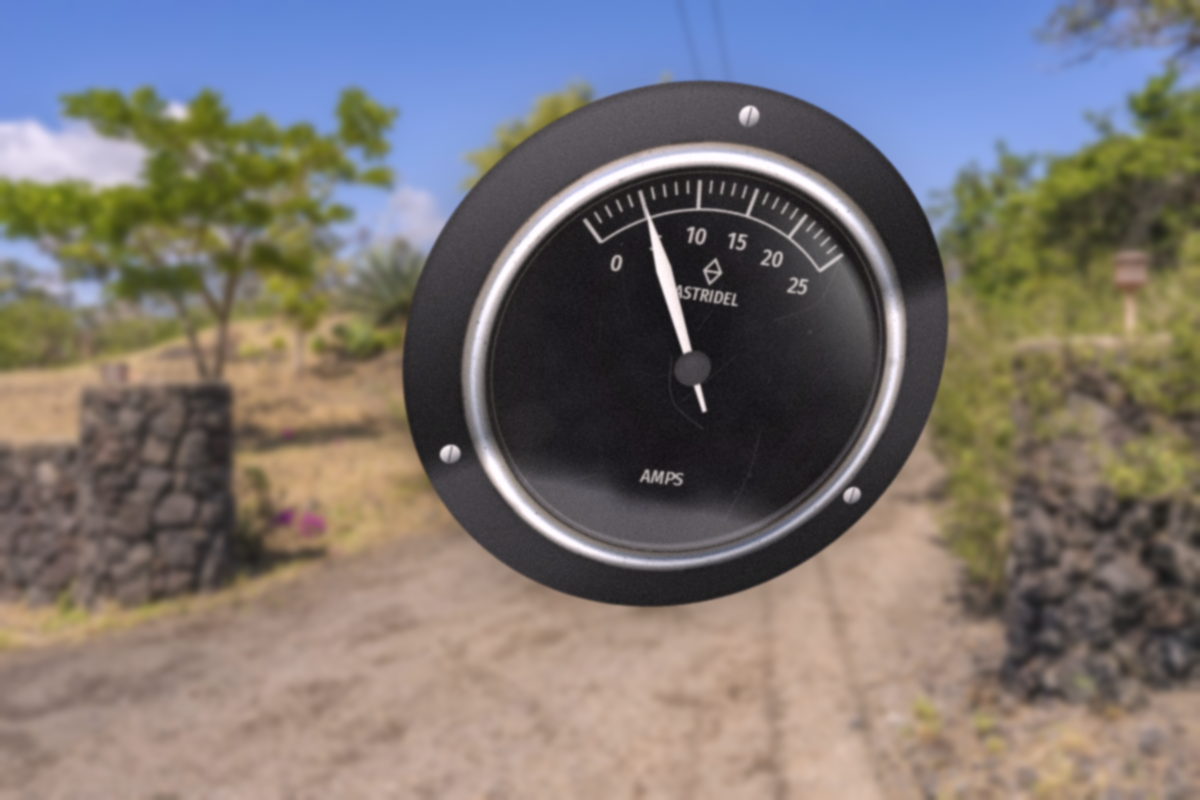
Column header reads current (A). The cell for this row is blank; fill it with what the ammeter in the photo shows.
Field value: 5 A
